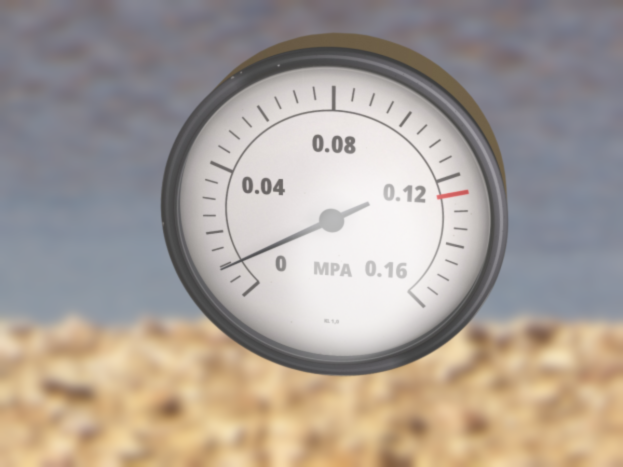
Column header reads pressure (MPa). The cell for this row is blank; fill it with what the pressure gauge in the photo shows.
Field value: 0.01 MPa
